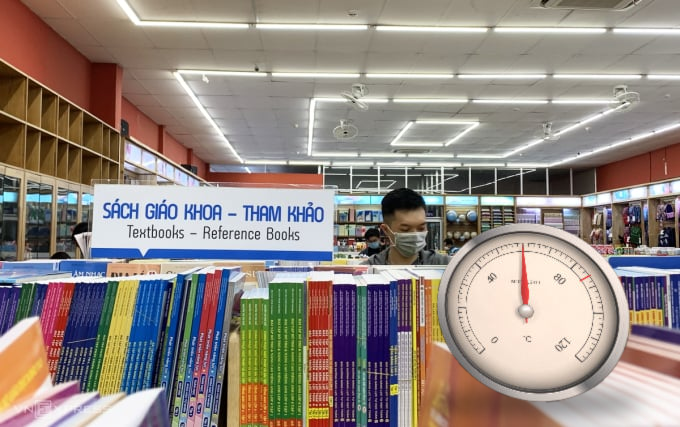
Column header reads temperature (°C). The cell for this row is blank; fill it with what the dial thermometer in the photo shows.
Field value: 60 °C
